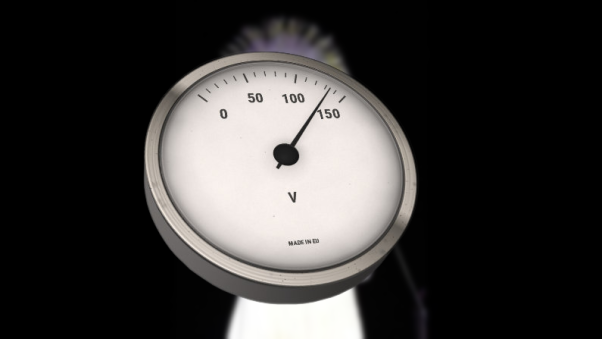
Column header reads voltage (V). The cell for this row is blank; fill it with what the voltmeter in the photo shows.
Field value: 135 V
